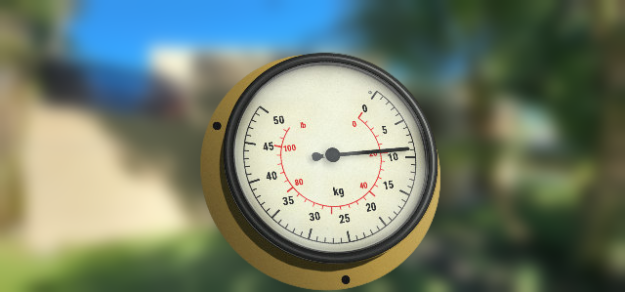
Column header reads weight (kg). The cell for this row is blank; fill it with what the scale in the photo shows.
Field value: 9 kg
